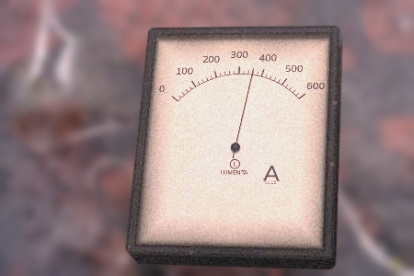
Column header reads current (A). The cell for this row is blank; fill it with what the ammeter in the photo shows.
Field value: 360 A
